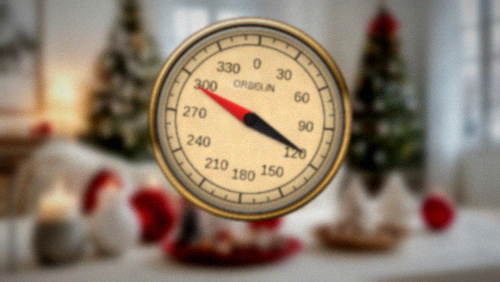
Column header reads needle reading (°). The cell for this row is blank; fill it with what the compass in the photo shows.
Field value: 295 °
